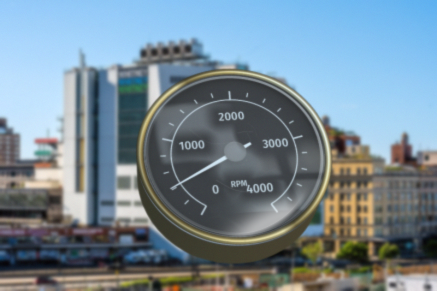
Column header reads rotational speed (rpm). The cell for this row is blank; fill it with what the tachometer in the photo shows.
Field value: 400 rpm
